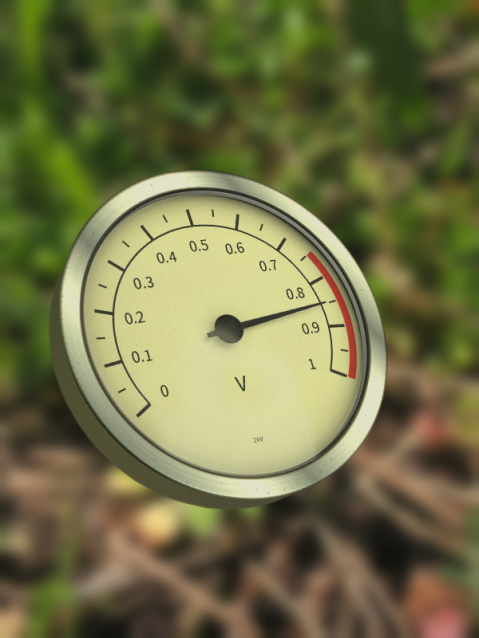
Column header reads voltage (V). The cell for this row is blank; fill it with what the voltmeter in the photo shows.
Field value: 0.85 V
